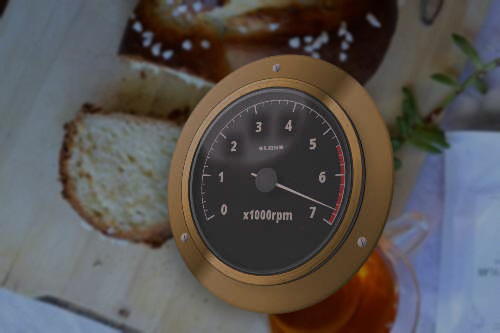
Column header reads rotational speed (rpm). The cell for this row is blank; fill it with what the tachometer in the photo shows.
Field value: 6700 rpm
